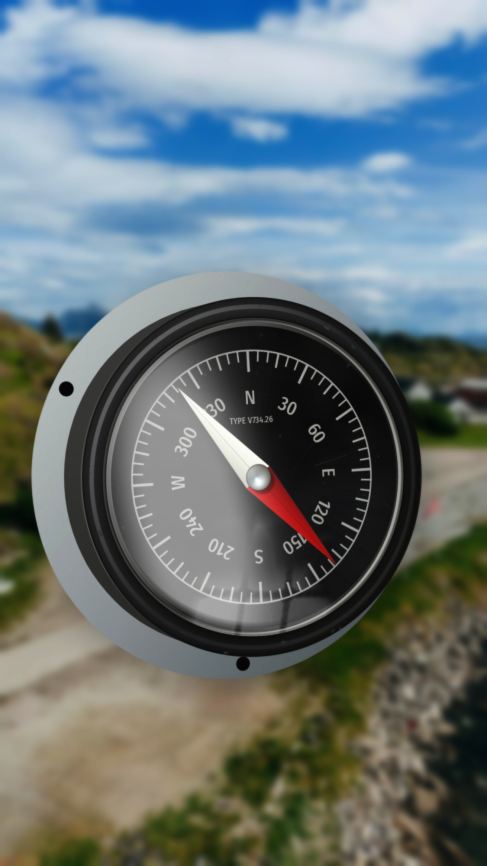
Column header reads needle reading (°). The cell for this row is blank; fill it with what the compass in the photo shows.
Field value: 140 °
